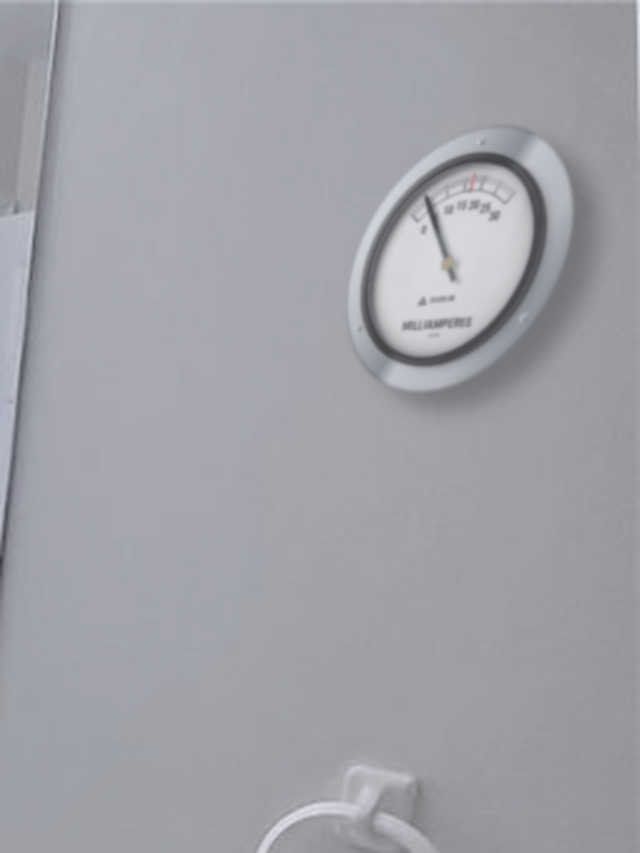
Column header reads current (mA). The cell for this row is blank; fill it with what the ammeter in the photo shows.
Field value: 5 mA
